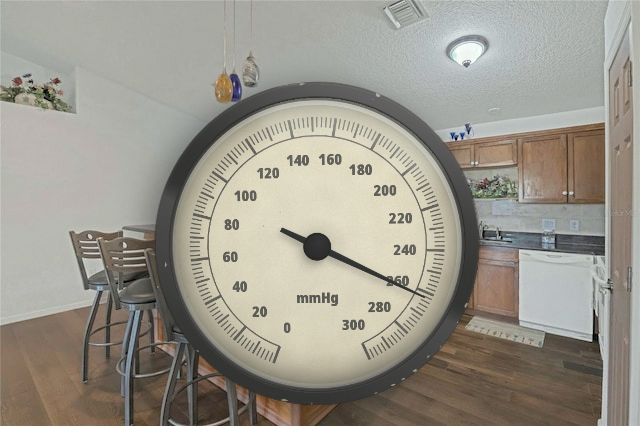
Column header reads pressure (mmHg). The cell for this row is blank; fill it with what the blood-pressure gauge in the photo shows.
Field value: 262 mmHg
